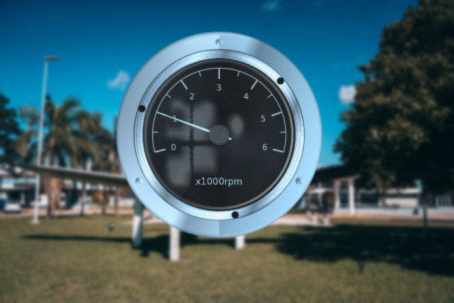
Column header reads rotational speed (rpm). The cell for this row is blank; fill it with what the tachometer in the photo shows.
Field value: 1000 rpm
